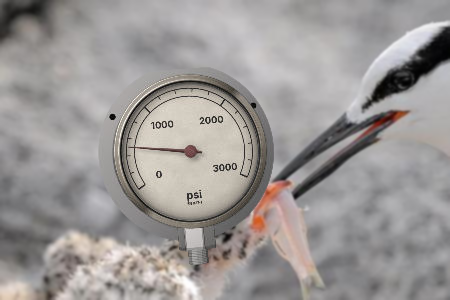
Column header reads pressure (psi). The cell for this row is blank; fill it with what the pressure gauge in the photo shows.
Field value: 500 psi
